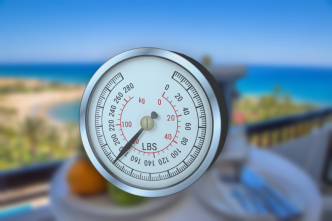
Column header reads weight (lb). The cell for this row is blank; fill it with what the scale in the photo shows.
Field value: 180 lb
